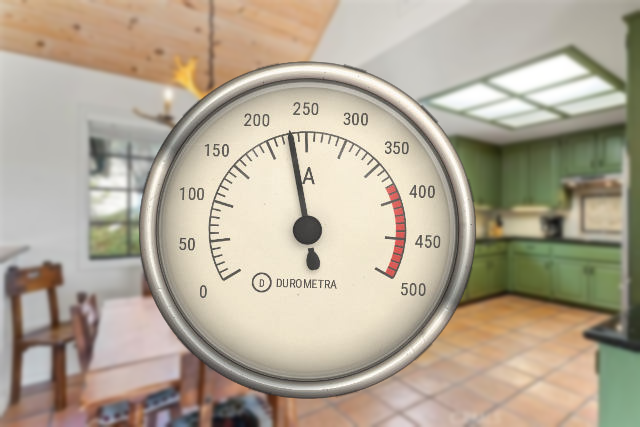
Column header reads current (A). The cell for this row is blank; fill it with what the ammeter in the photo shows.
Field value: 230 A
